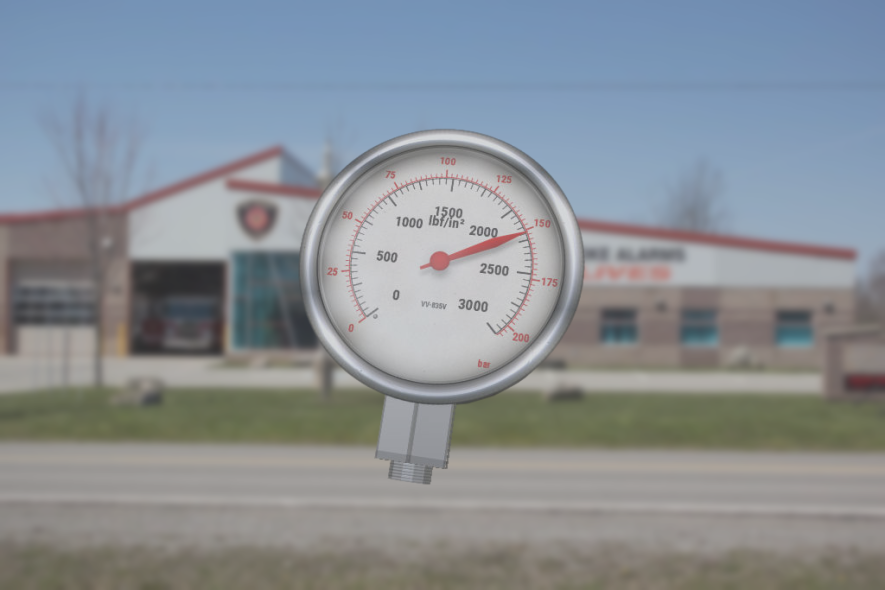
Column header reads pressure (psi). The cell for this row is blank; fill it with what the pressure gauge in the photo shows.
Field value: 2200 psi
